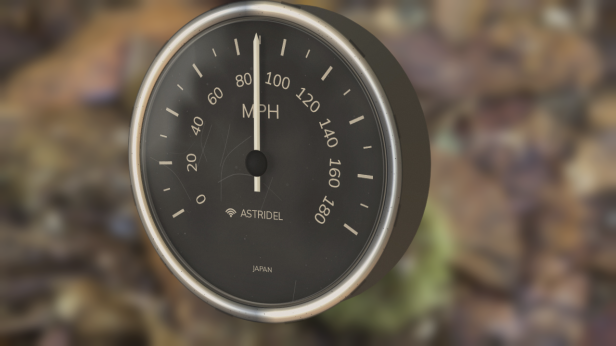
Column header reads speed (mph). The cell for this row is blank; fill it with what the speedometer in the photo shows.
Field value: 90 mph
